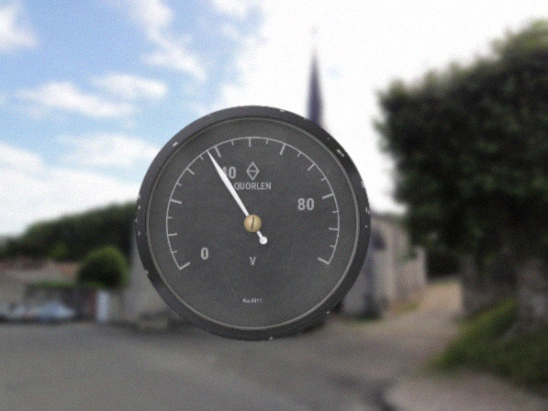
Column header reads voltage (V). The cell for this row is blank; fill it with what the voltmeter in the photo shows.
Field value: 37.5 V
